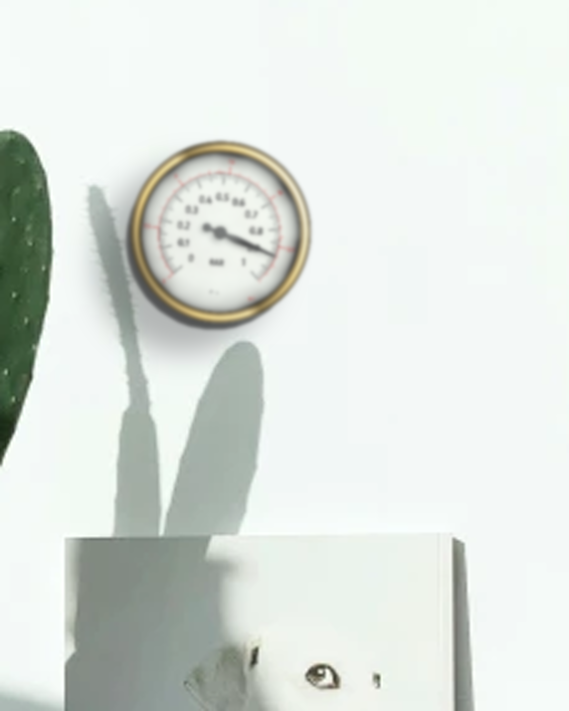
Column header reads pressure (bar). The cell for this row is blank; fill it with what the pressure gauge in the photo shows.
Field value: 0.9 bar
